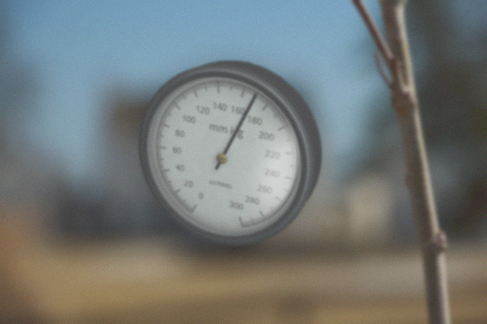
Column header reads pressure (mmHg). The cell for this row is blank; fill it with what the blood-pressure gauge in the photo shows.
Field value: 170 mmHg
